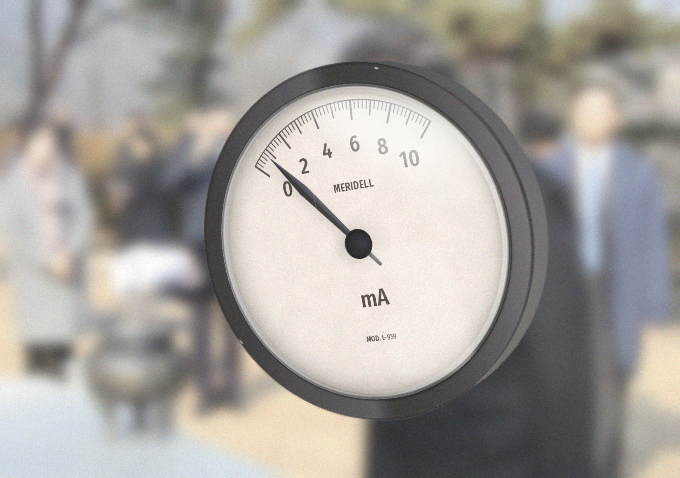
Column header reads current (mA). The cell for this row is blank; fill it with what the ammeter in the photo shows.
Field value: 1 mA
